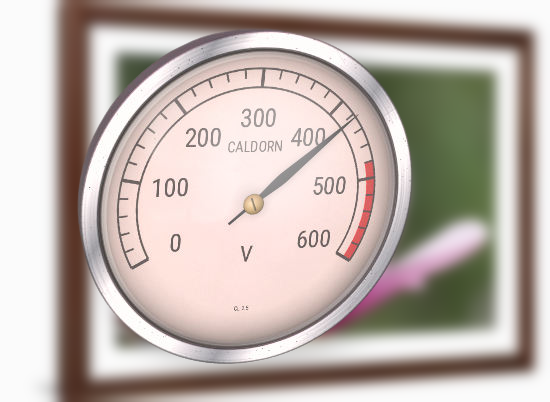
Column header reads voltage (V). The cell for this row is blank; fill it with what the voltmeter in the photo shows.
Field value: 420 V
